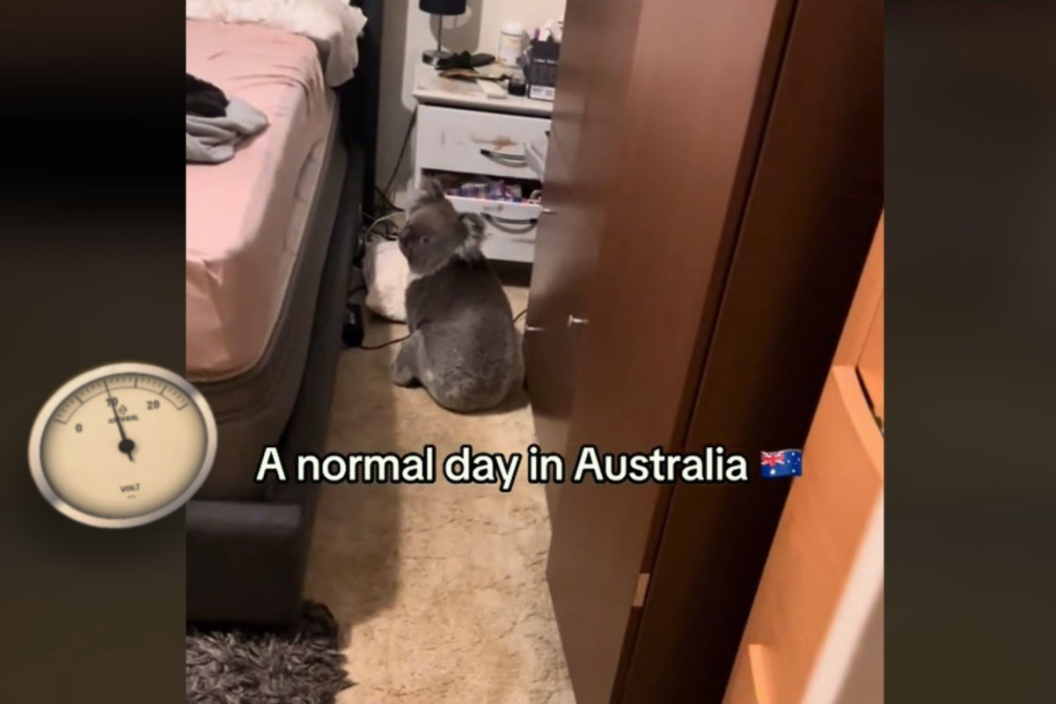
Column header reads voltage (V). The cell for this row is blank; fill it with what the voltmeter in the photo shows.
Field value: 10 V
